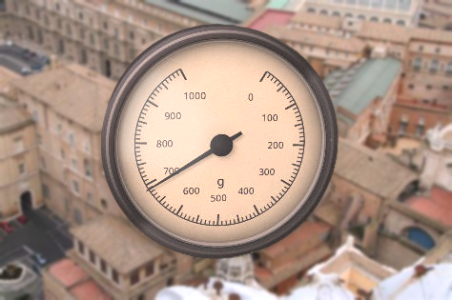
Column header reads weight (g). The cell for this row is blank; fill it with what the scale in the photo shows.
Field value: 690 g
